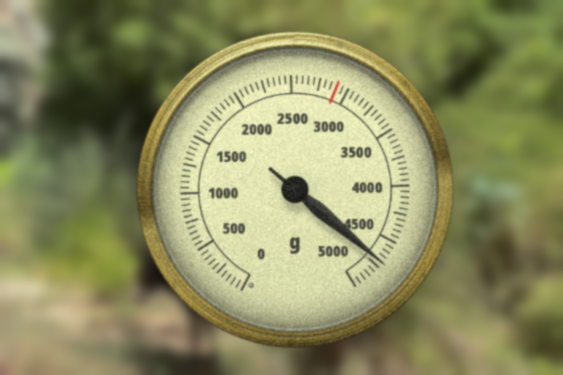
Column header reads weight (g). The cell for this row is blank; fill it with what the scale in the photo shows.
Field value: 4700 g
